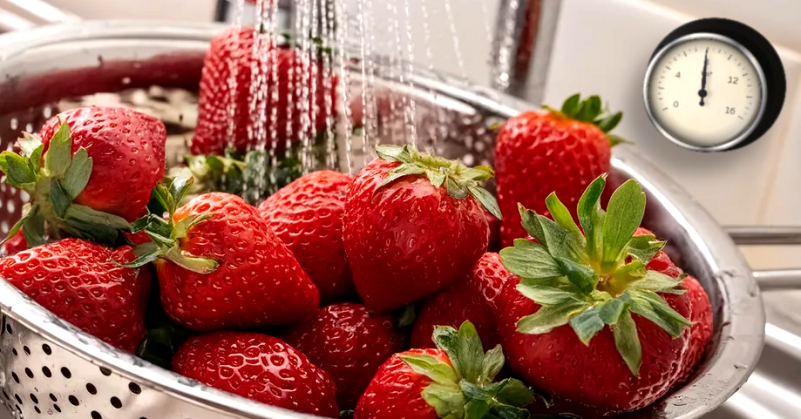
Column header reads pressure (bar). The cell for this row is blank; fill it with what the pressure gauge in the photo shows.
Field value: 8 bar
